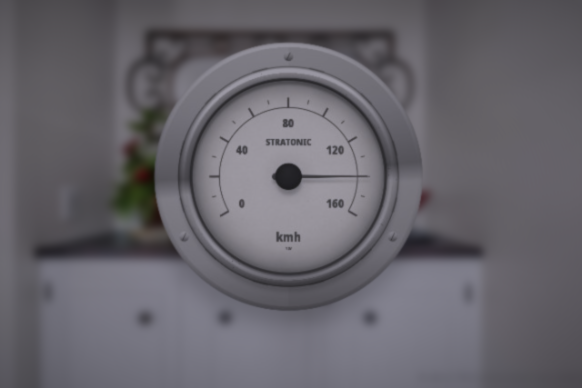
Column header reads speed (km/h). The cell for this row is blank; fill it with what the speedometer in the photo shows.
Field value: 140 km/h
